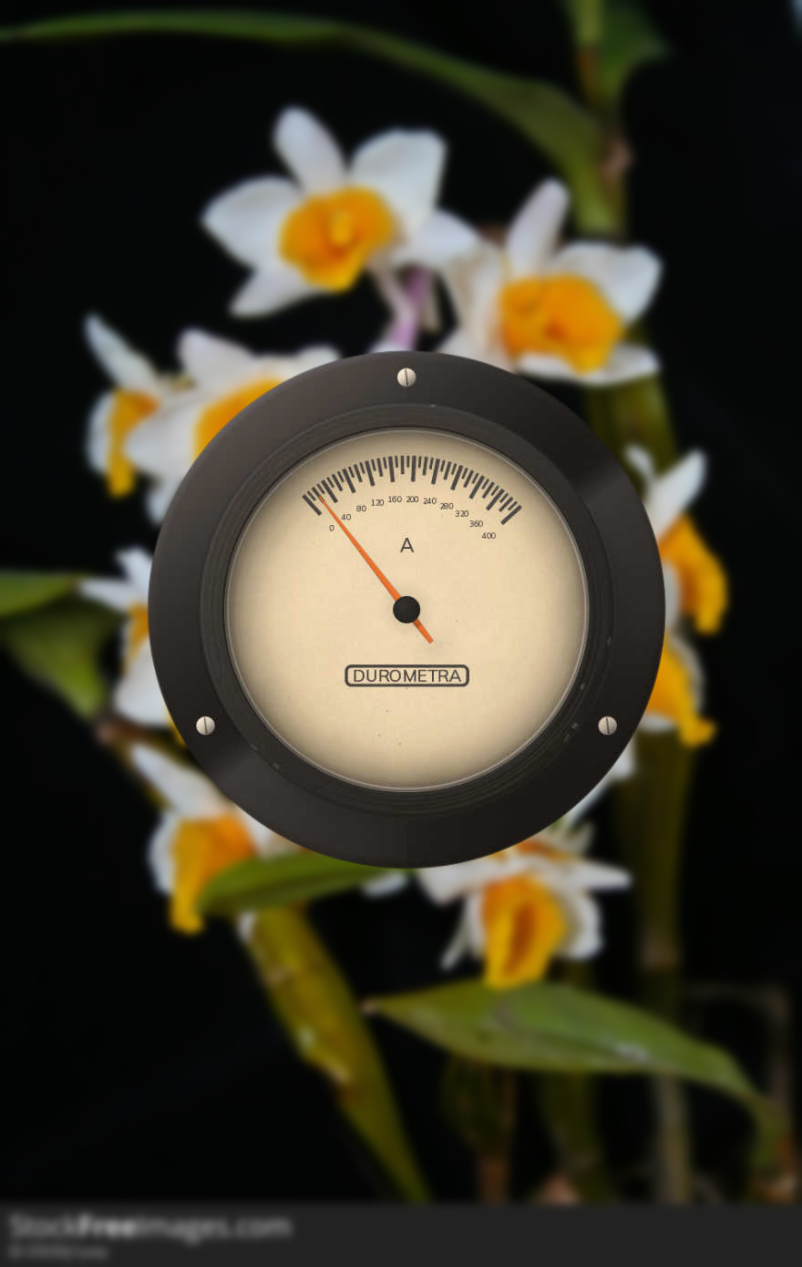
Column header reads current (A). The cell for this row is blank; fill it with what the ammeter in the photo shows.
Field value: 20 A
